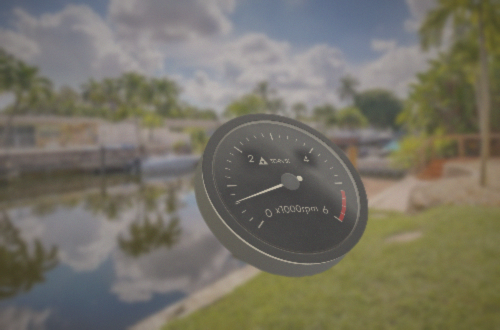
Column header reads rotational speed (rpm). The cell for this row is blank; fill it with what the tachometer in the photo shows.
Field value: 600 rpm
